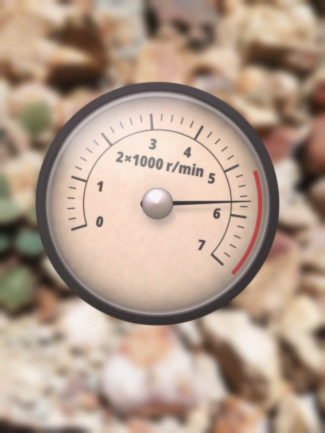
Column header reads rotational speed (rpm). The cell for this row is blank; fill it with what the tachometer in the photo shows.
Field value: 5700 rpm
